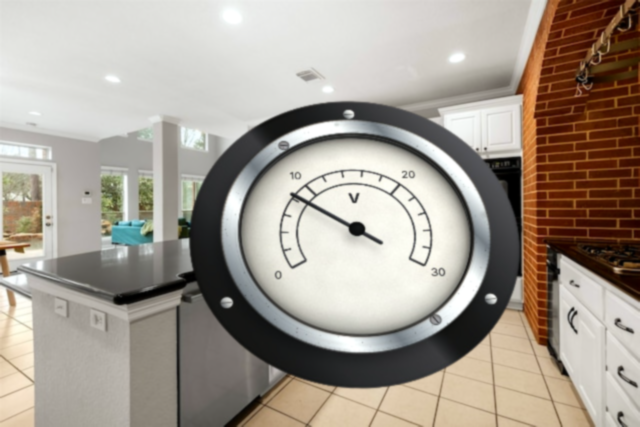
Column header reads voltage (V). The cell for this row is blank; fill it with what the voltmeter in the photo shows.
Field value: 8 V
